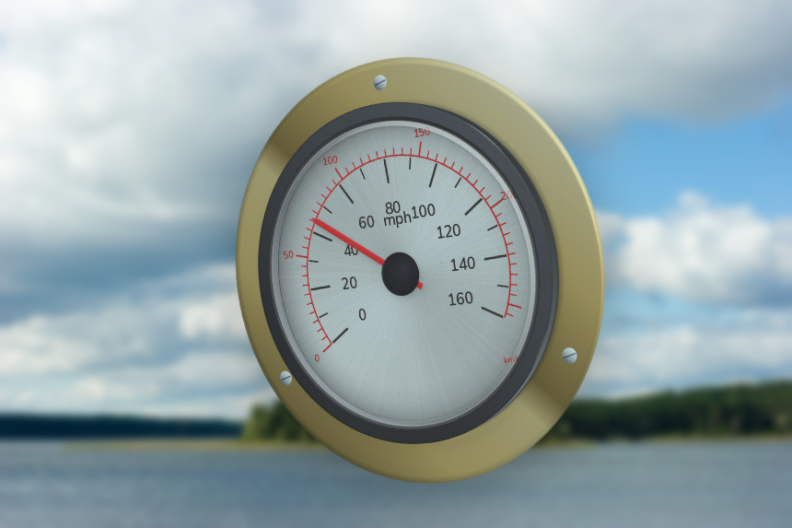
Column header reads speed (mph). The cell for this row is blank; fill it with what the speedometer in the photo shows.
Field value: 45 mph
